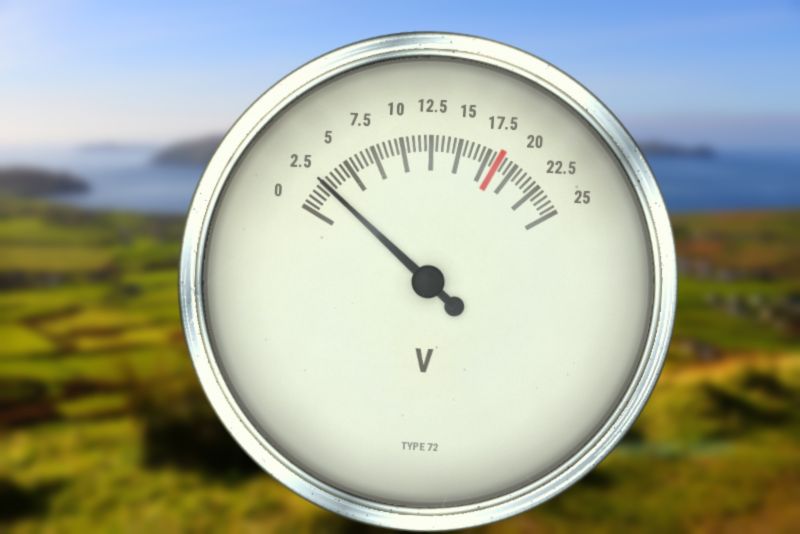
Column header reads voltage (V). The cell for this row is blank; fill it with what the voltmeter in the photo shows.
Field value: 2.5 V
